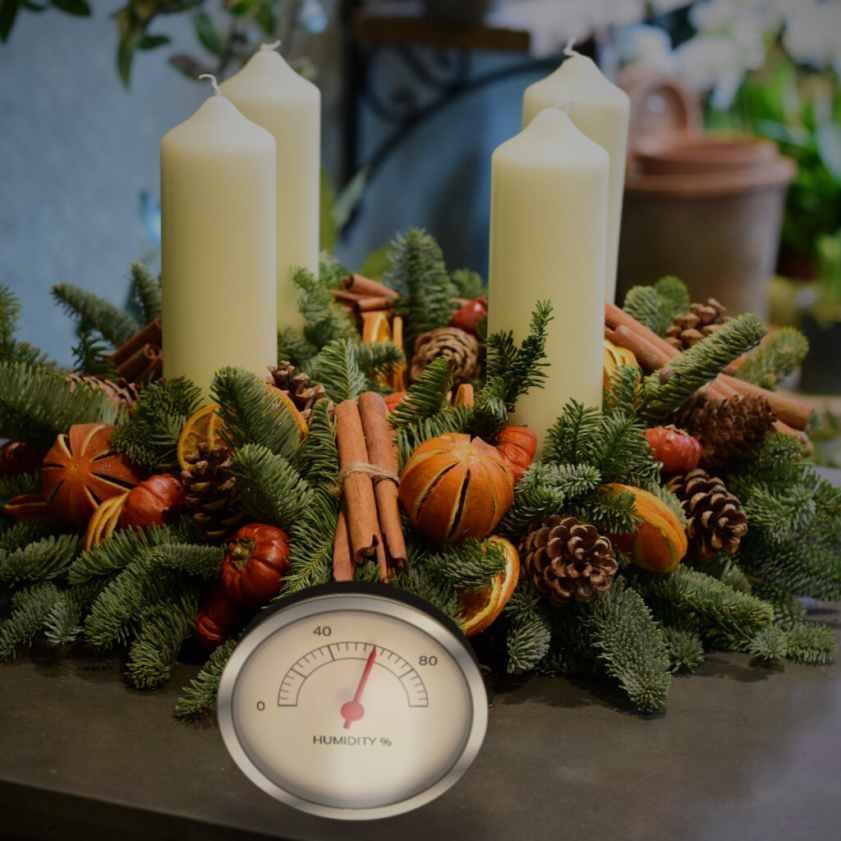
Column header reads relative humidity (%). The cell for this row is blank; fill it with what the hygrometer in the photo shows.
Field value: 60 %
